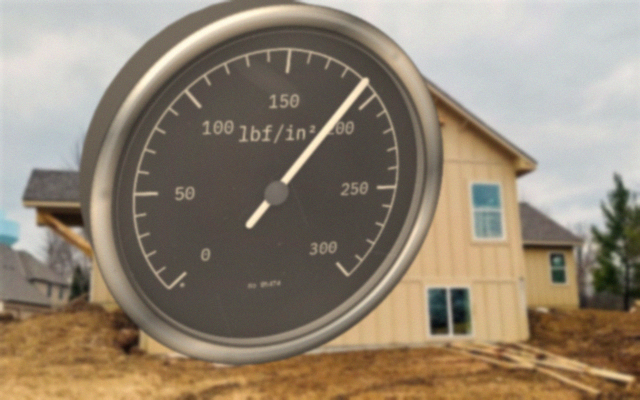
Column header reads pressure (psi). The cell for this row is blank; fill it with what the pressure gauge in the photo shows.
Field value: 190 psi
